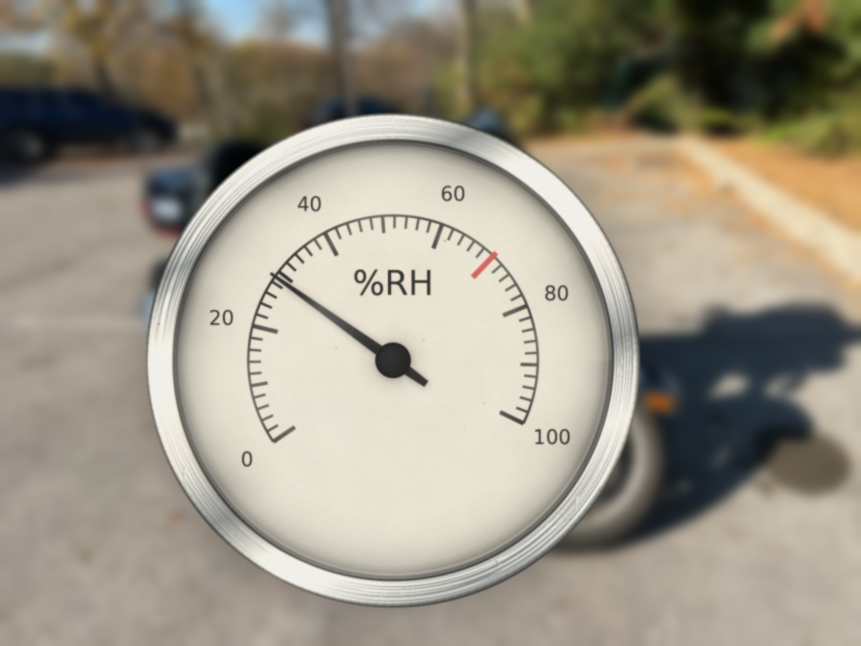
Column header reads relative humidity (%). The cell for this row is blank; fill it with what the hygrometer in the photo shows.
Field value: 29 %
